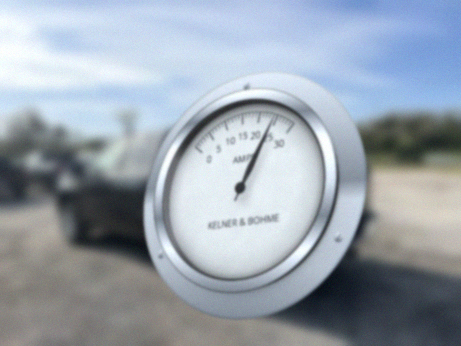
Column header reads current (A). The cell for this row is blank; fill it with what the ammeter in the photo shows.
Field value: 25 A
